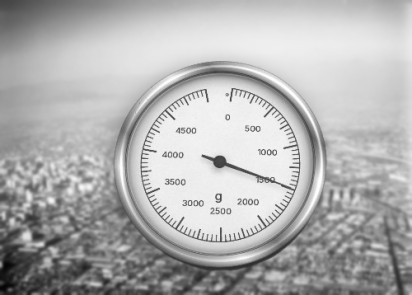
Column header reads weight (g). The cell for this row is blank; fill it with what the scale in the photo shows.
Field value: 1500 g
